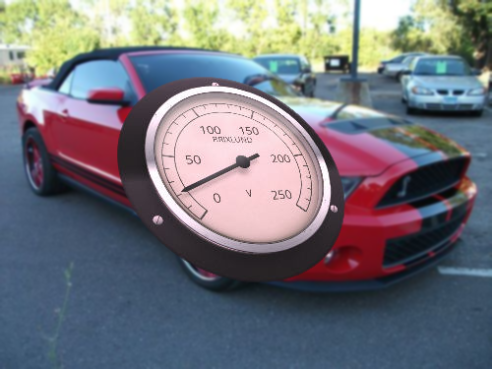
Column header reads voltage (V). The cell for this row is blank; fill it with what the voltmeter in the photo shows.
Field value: 20 V
